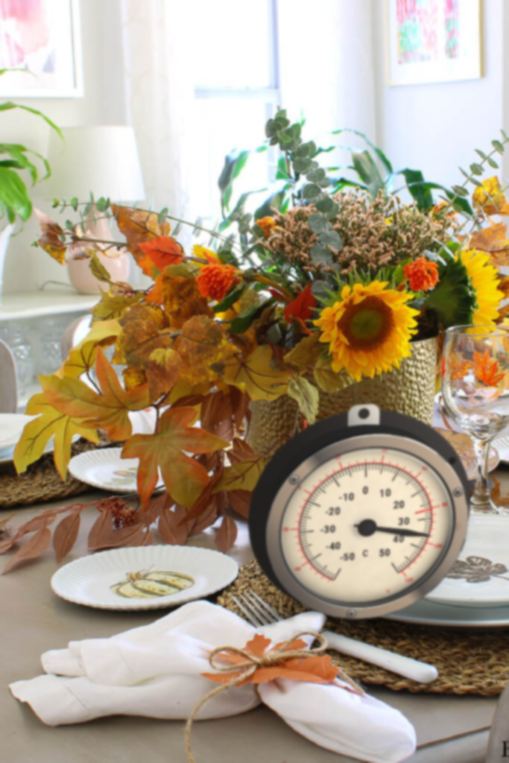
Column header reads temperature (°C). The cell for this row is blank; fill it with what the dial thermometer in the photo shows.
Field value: 35 °C
